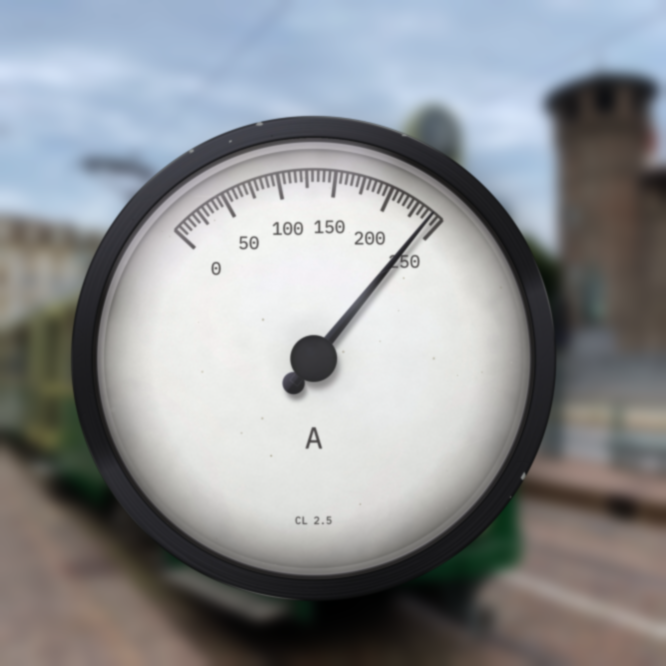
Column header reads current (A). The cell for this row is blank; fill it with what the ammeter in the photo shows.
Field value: 240 A
